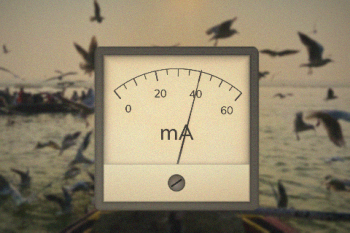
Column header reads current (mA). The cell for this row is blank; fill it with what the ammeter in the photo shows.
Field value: 40 mA
